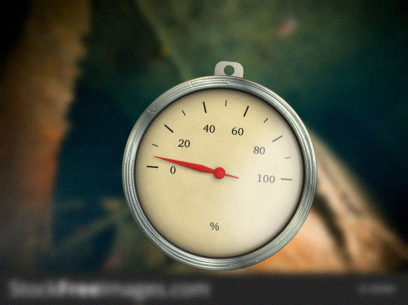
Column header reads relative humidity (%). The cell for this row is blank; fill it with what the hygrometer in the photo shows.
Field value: 5 %
